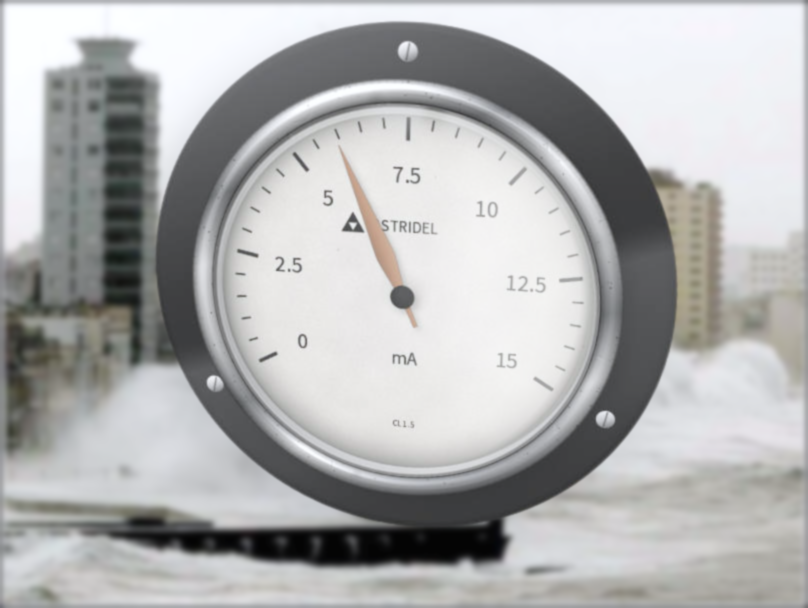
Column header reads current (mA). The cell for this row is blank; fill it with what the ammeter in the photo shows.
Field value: 6 mA
